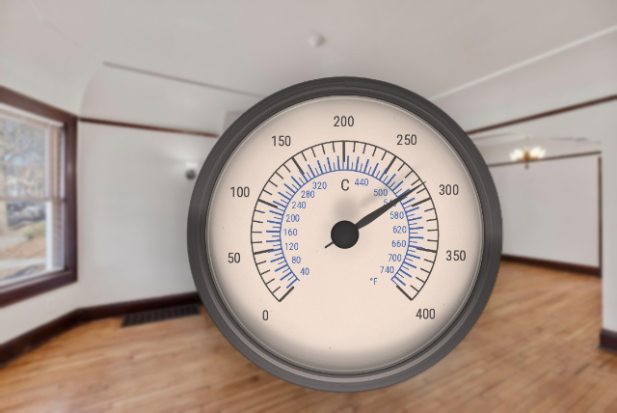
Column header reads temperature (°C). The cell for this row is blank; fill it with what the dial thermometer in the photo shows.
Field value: 285 °C
